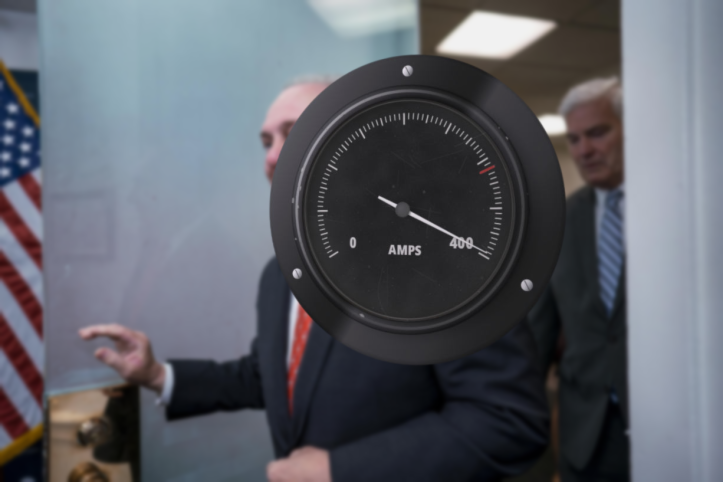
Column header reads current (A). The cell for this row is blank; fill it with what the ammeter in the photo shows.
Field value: 395 A
